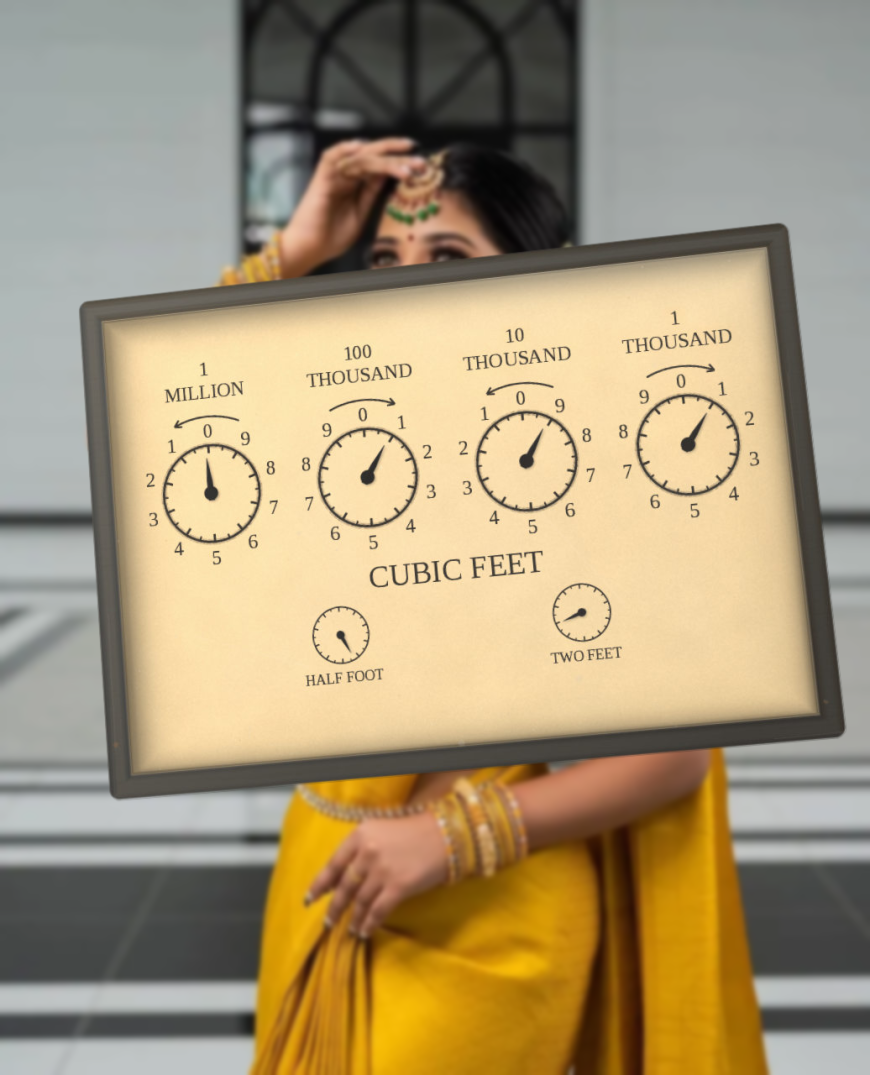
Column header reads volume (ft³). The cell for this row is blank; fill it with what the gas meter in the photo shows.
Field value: 9100 ft³
